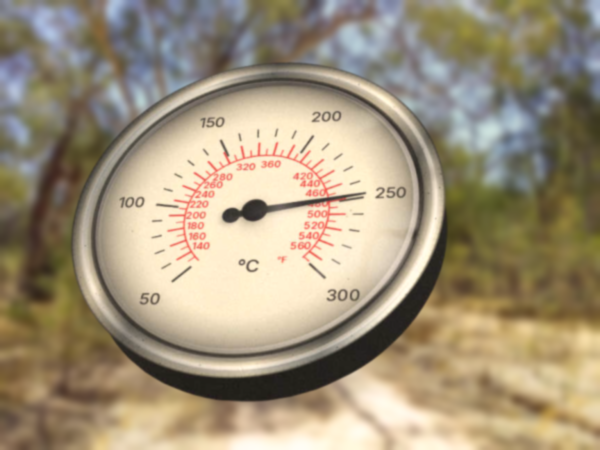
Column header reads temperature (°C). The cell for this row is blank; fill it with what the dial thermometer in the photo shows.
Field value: 250 °C
